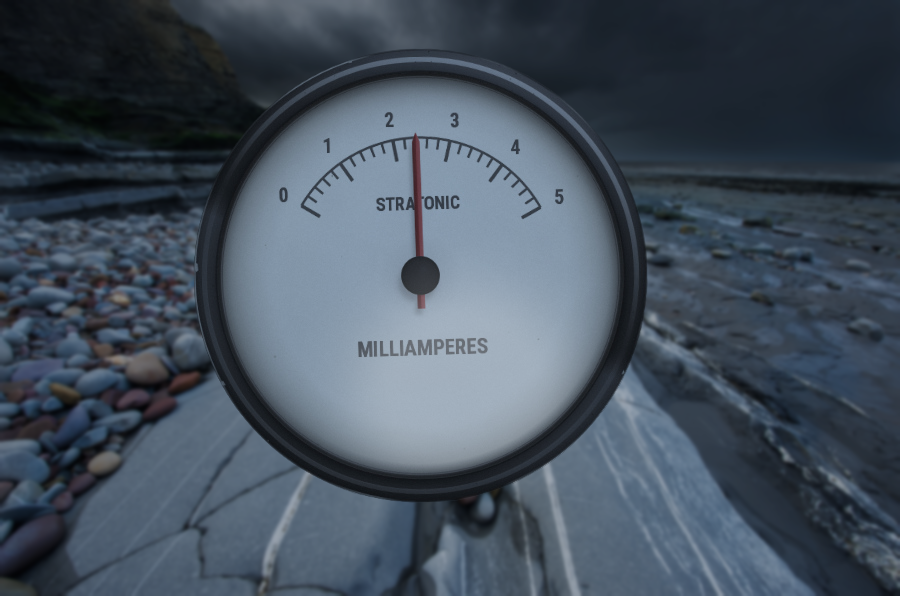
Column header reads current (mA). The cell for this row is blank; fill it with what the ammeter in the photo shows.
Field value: 2.4 mA
